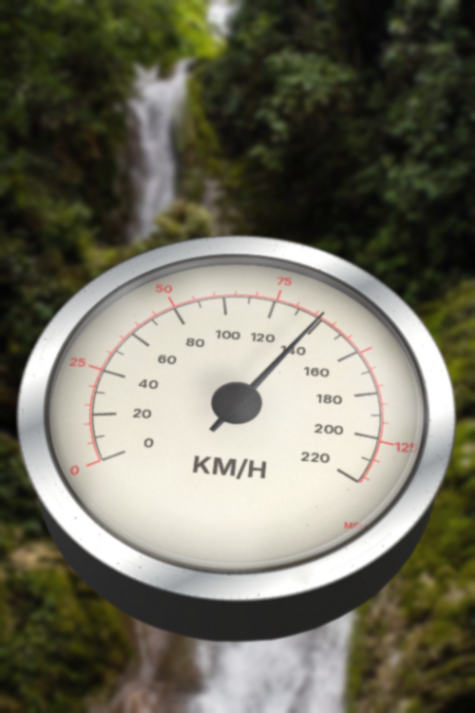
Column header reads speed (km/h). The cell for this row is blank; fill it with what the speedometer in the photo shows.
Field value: 140 km/h
